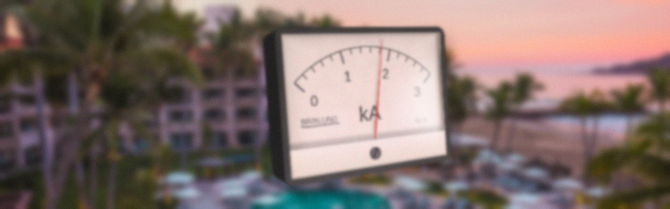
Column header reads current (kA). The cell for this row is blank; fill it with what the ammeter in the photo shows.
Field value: 1.8 kA
